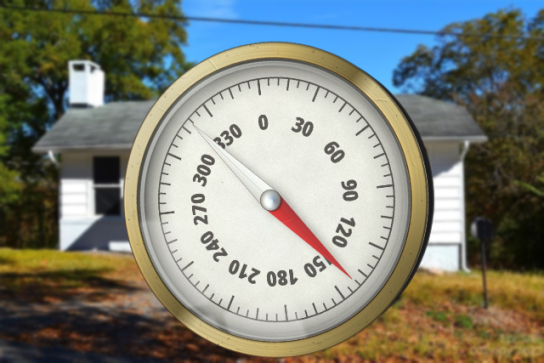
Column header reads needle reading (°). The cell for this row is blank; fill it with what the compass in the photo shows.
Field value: 140 °
